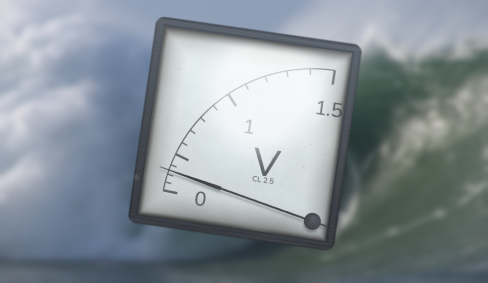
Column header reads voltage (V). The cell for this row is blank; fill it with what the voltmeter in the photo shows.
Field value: 0.35 V
